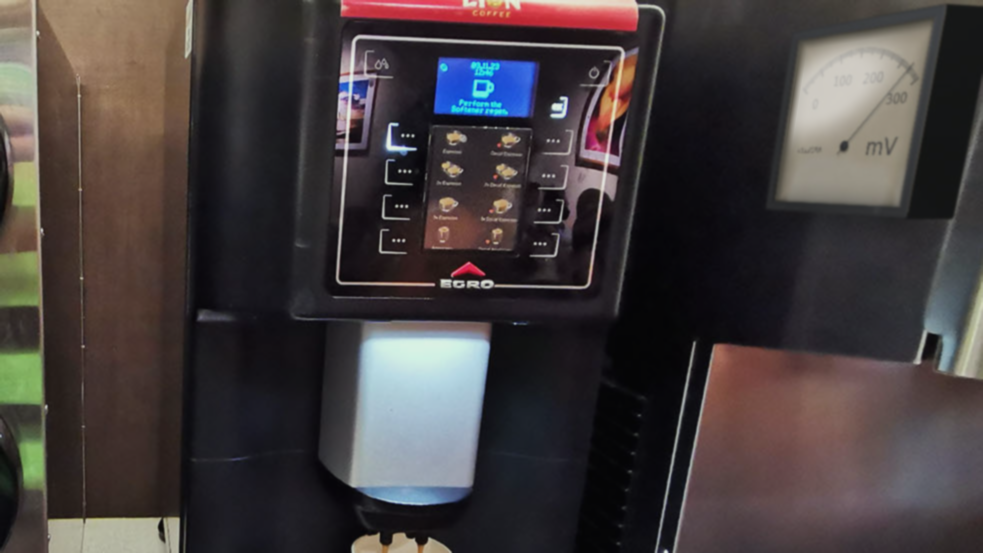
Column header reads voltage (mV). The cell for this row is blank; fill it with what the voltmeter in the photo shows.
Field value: 275 mV
